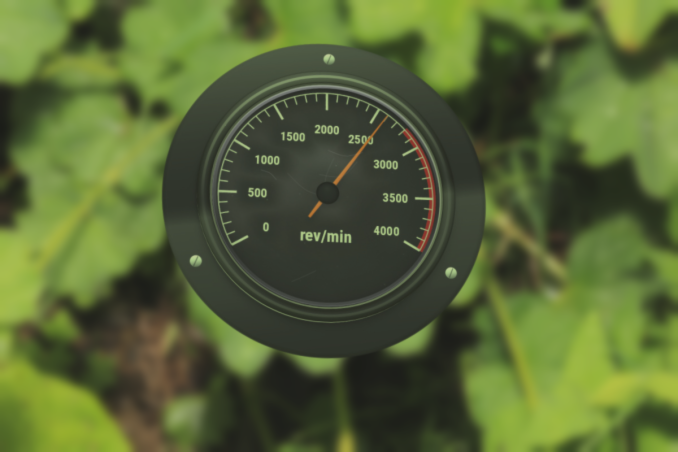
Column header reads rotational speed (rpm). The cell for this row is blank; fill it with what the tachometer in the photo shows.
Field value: 2600 rpm
